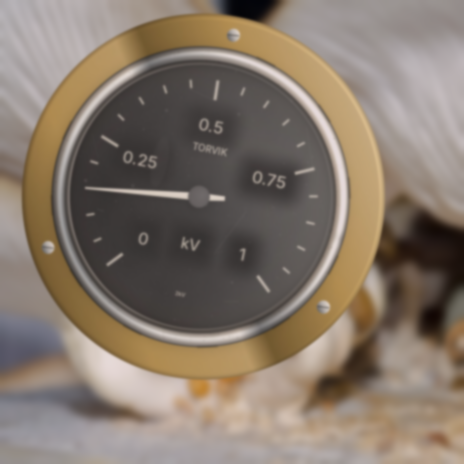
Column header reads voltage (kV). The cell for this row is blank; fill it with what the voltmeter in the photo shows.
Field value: 0.15 kV
